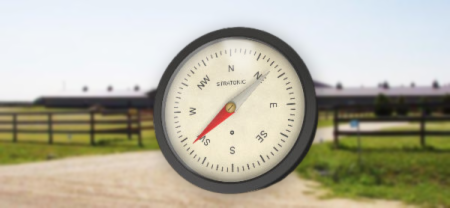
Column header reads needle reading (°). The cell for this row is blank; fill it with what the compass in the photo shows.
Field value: 230 °
